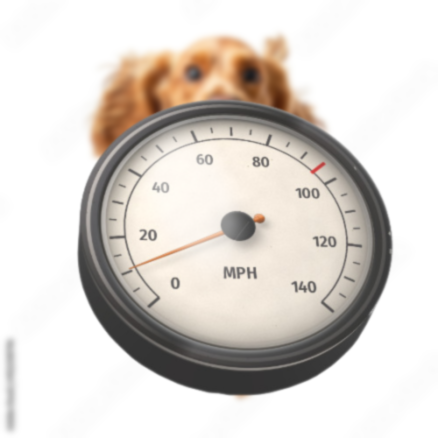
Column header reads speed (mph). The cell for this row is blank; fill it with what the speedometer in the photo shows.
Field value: 10 mph
